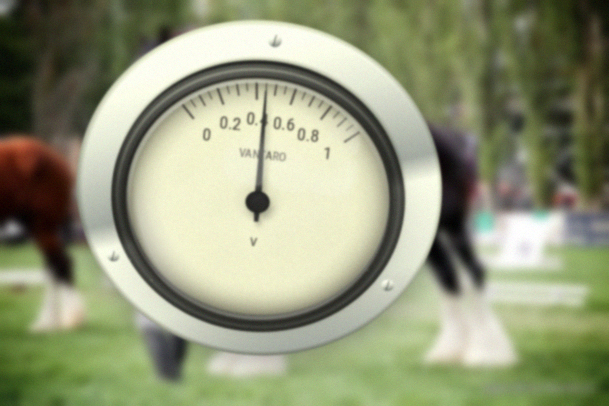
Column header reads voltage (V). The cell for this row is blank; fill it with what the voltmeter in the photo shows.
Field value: 0.45 V
